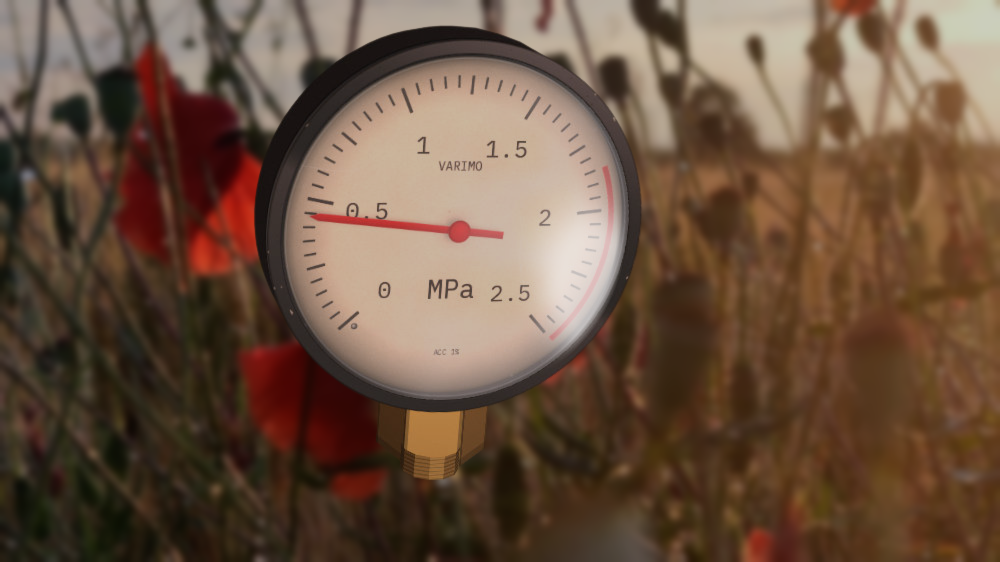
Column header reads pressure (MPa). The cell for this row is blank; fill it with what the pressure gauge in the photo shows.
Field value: 0.45 MPa
